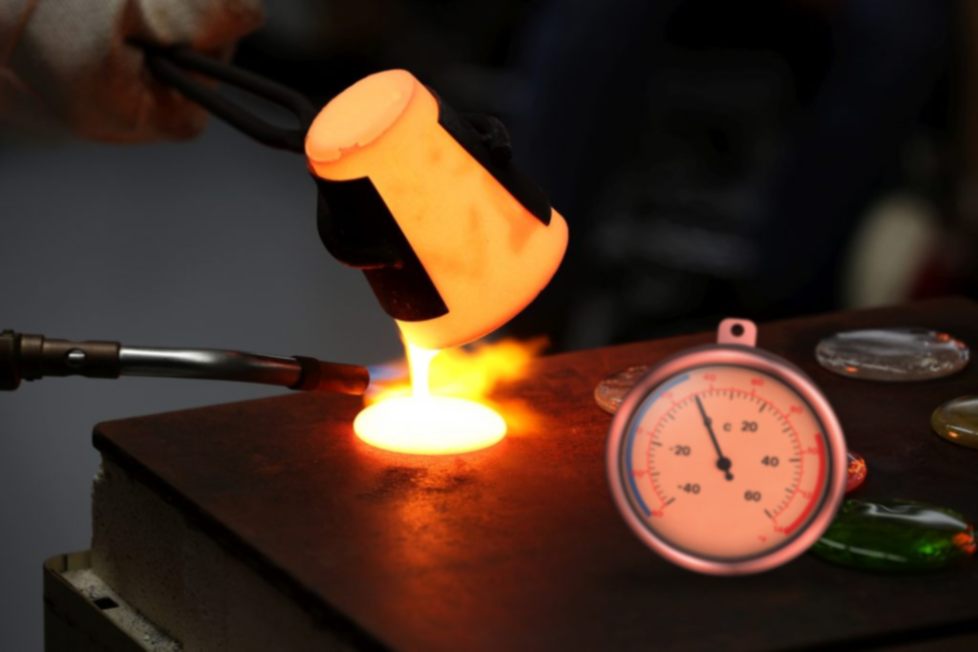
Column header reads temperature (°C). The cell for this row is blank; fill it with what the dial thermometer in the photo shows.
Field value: 0 °C
